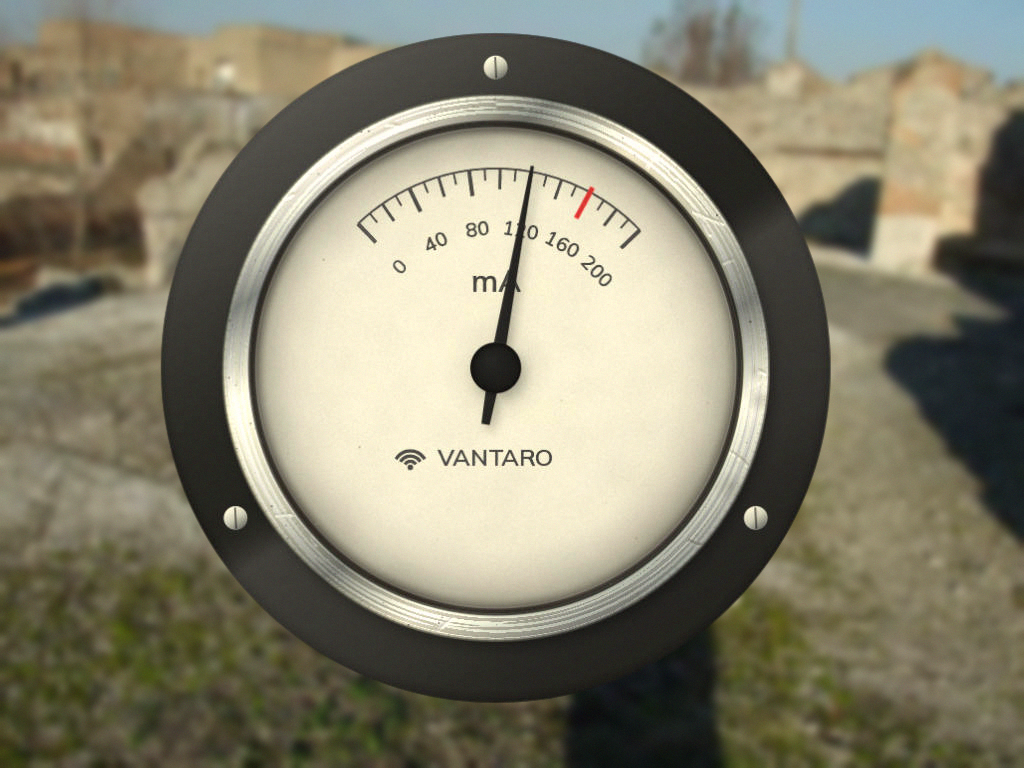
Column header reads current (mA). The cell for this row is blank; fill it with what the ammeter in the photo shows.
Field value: 120 mA
